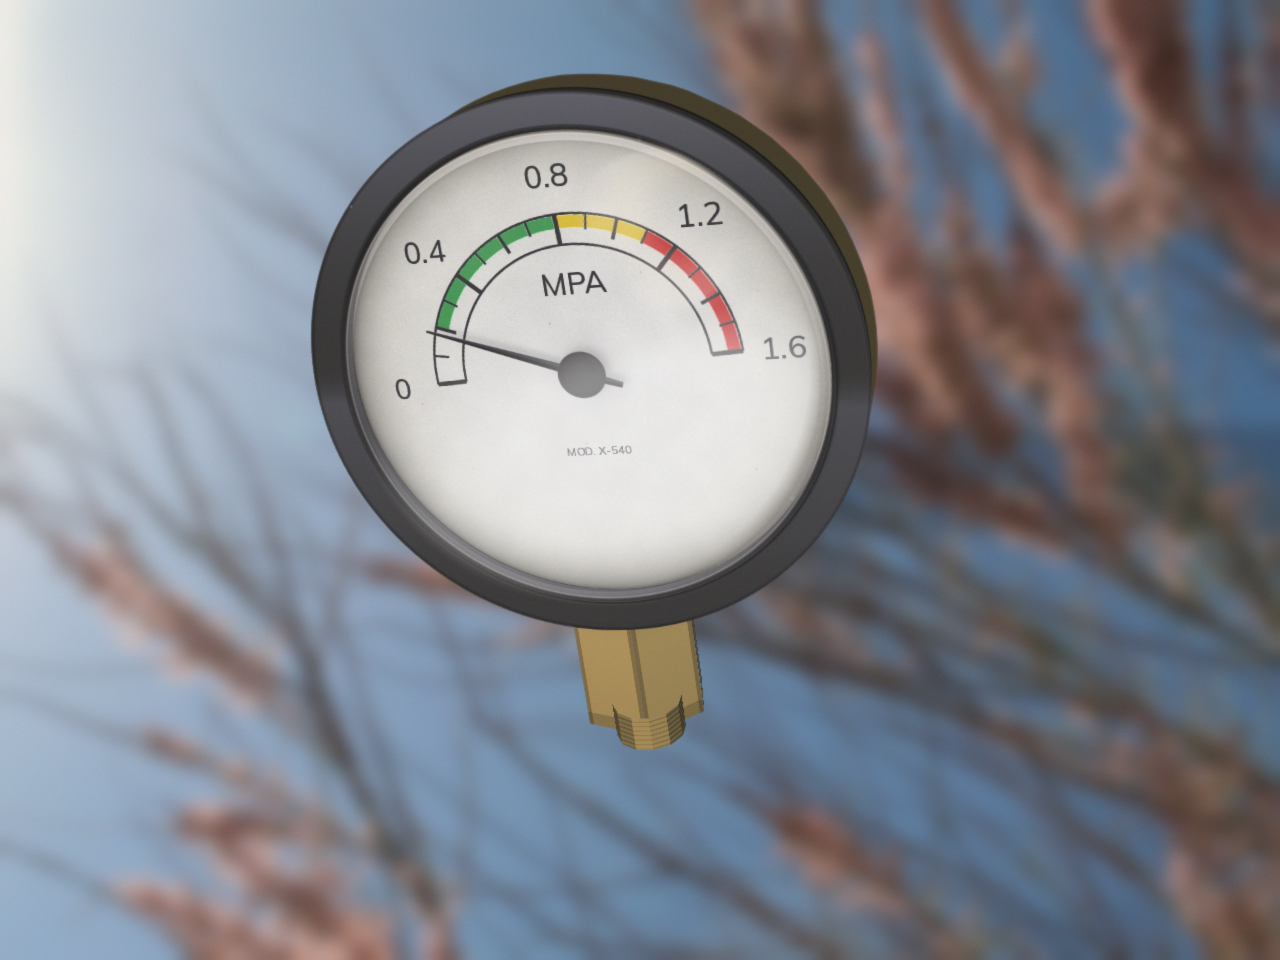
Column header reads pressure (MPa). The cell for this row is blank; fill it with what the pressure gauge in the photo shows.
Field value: 0.2 MPa
